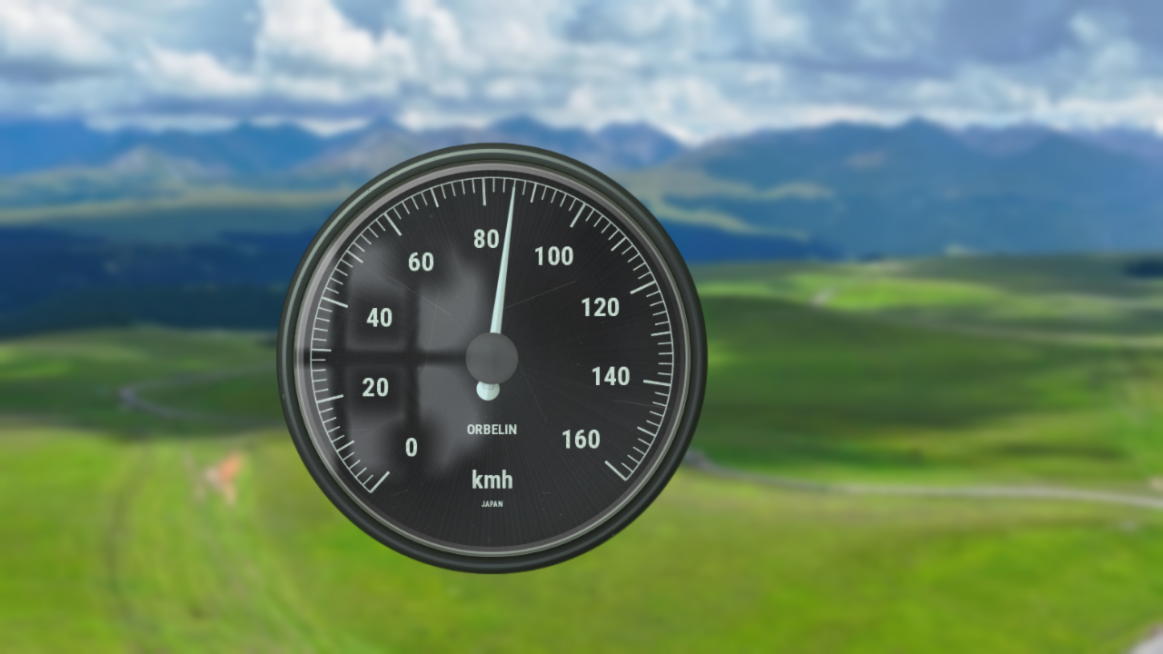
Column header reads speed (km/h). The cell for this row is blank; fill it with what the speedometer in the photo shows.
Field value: 86 km/h
